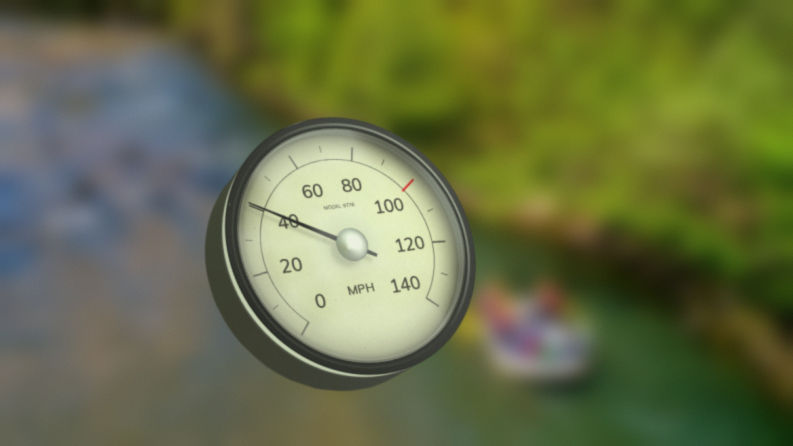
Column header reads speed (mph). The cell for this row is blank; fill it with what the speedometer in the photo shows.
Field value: 40 mph
